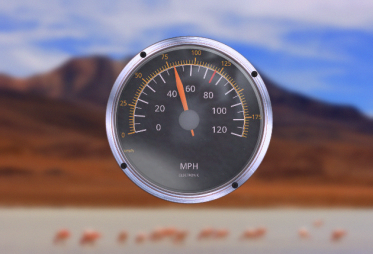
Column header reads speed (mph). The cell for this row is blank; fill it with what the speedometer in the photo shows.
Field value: 50 mph
